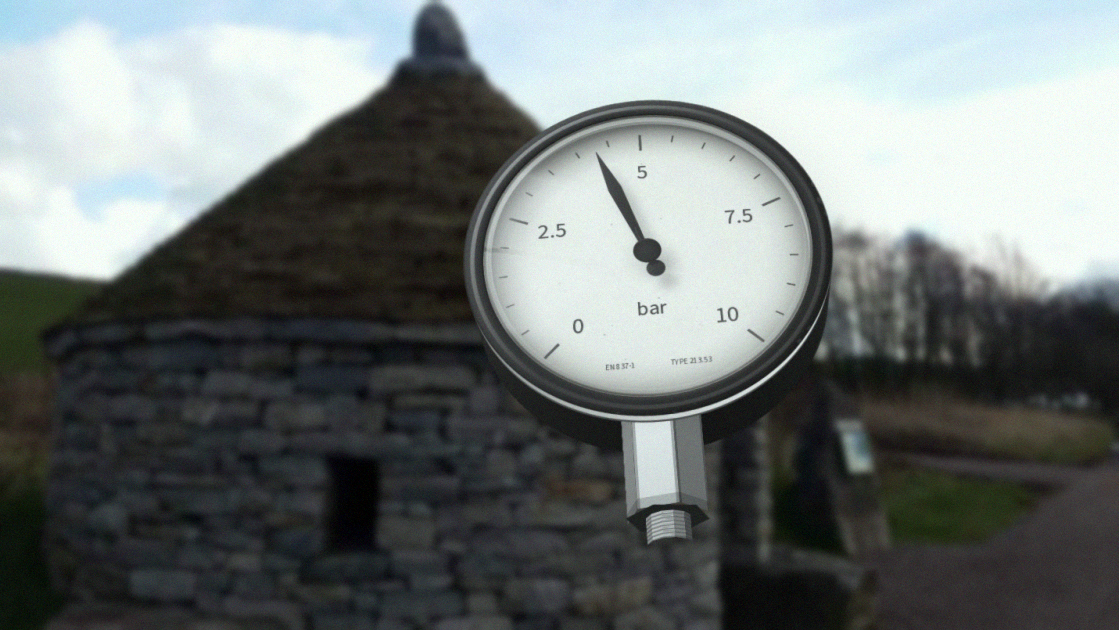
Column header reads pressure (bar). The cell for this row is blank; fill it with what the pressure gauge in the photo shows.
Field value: 4.25 bar
